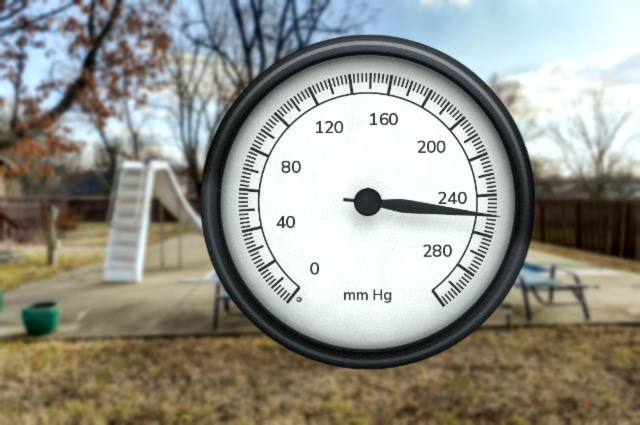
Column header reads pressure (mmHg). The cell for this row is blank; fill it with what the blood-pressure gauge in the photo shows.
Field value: 250 mmHg
